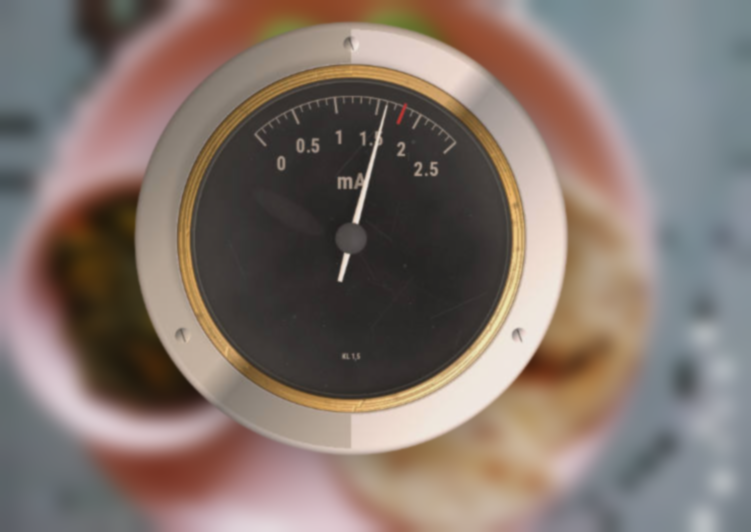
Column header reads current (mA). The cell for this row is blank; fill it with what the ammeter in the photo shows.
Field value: 1.6 mA
